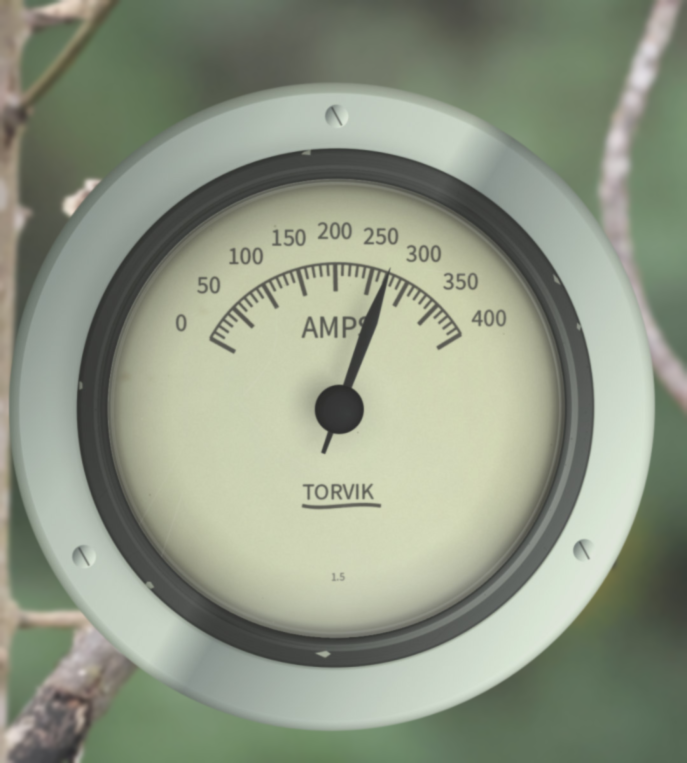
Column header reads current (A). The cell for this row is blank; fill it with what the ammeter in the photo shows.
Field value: 270 A
